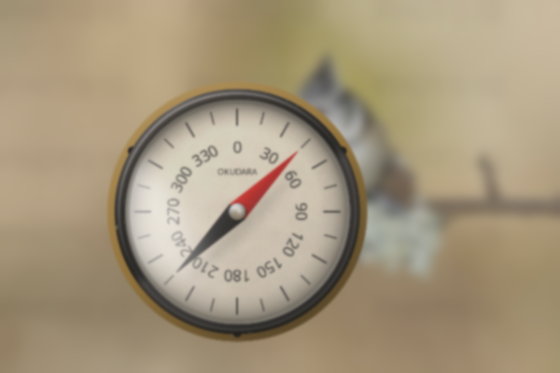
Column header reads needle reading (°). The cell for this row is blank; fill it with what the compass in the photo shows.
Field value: 45 °
